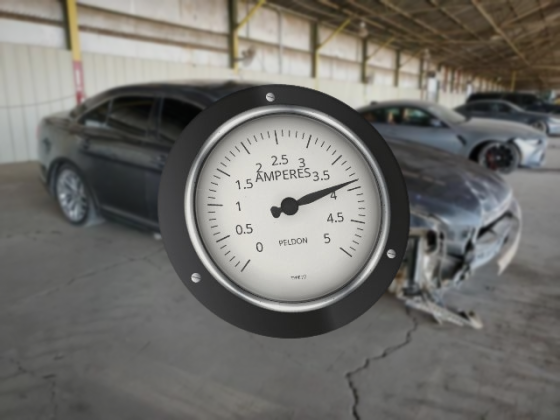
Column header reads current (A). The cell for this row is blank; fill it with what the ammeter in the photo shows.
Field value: 3.9 A
